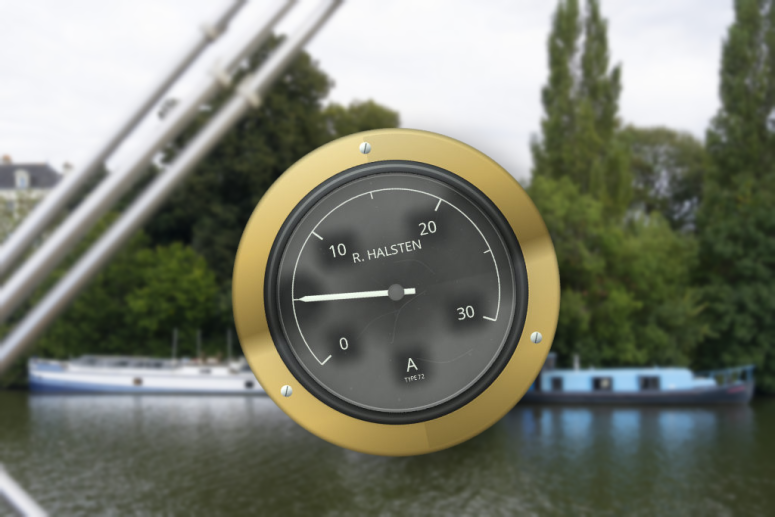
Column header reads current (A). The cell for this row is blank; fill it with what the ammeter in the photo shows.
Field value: 5 A
